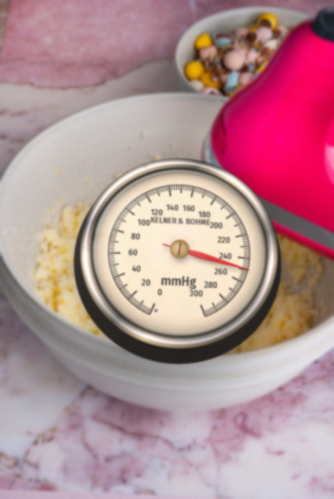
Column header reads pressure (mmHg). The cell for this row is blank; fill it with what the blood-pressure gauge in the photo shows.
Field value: 250 mmHg
